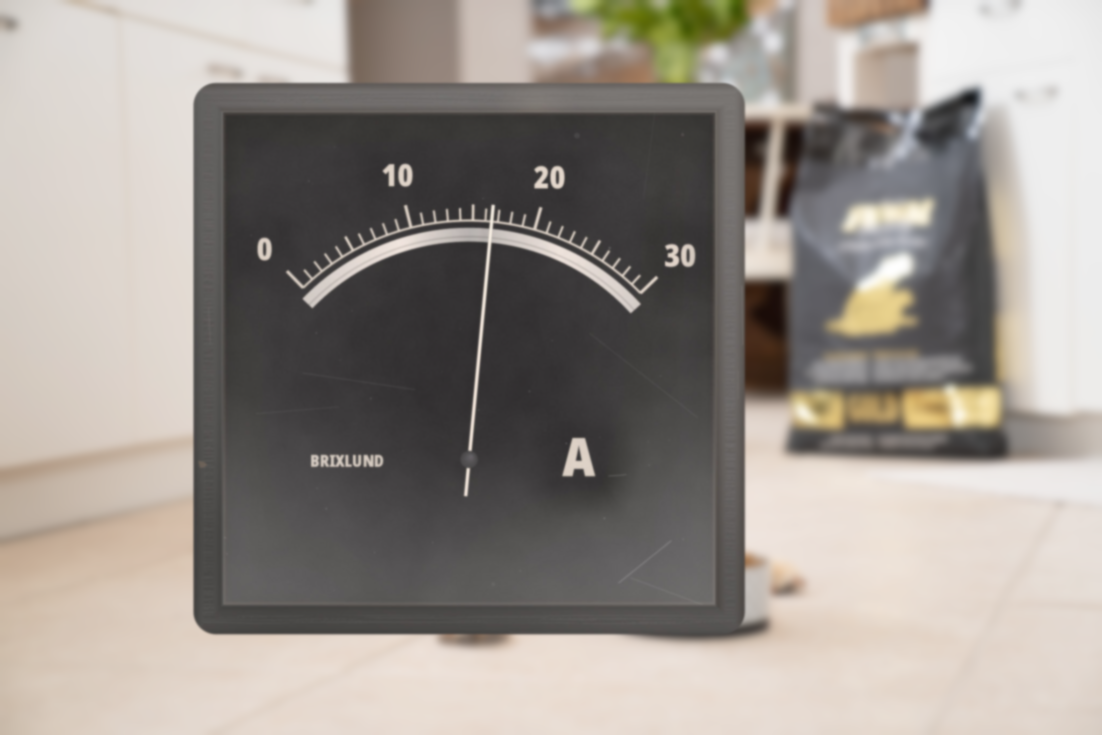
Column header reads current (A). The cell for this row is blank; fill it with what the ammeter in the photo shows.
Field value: 16.5 A
